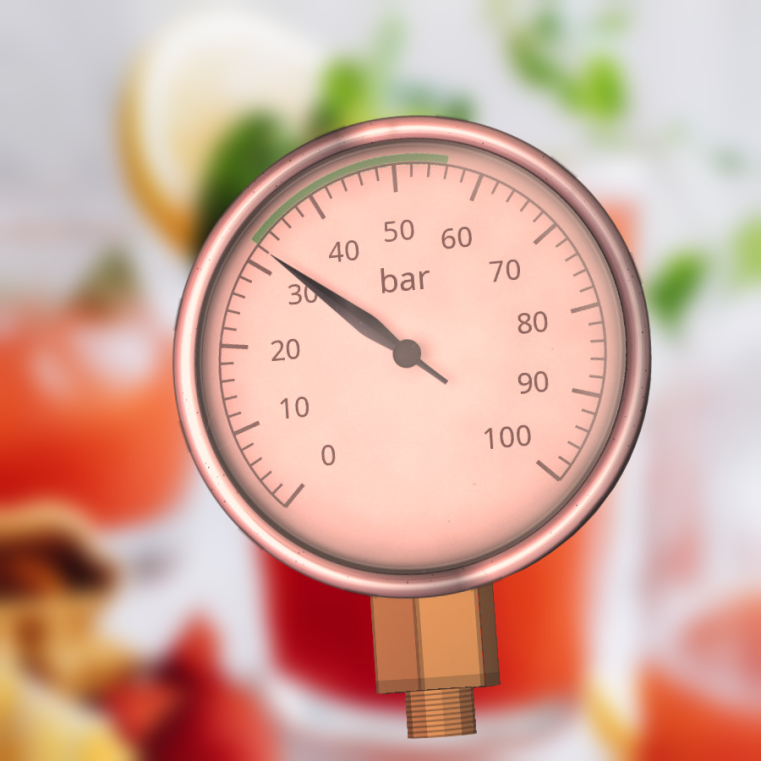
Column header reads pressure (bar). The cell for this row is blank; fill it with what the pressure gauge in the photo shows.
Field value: 32 bar
